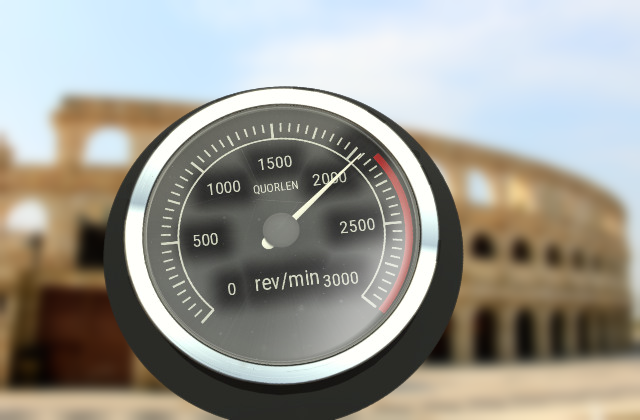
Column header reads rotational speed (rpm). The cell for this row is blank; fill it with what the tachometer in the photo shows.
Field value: 2050 rpm
